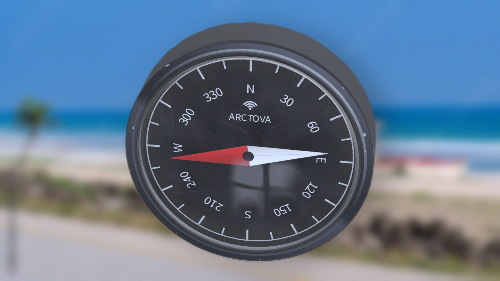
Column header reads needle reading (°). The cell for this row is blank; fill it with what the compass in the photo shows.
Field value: 262.5 °
